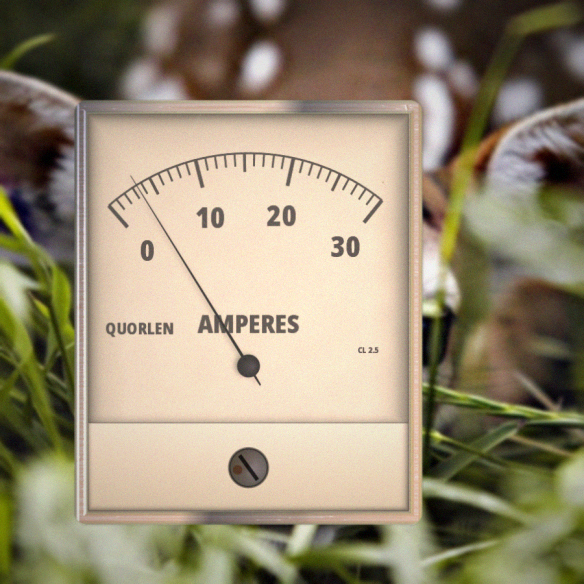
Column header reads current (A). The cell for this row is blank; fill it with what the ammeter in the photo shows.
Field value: 3.5 A
